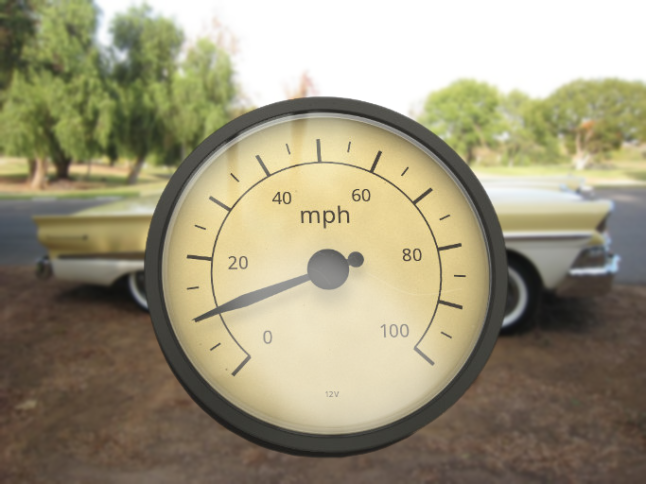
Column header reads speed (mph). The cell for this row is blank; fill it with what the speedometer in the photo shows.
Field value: 10 mph
